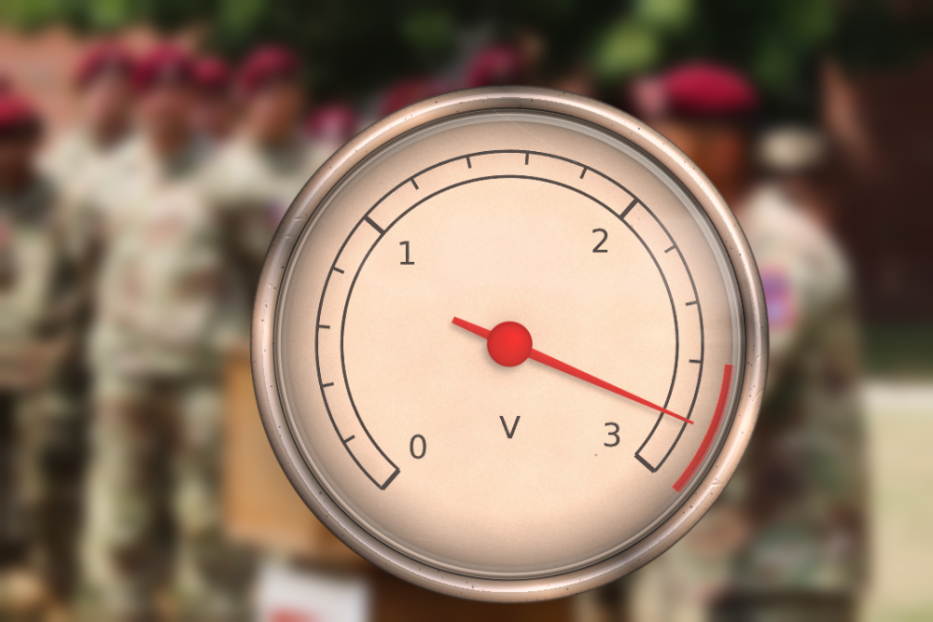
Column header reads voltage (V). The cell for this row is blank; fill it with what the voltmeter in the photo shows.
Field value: 2.8 V
